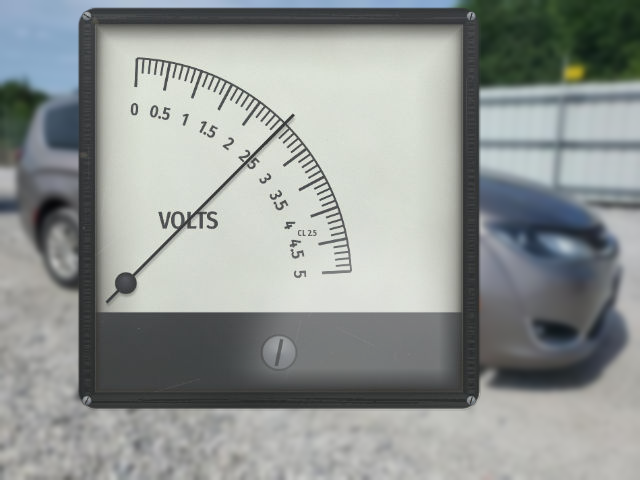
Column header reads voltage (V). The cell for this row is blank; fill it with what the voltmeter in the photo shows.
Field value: 2.5 V
